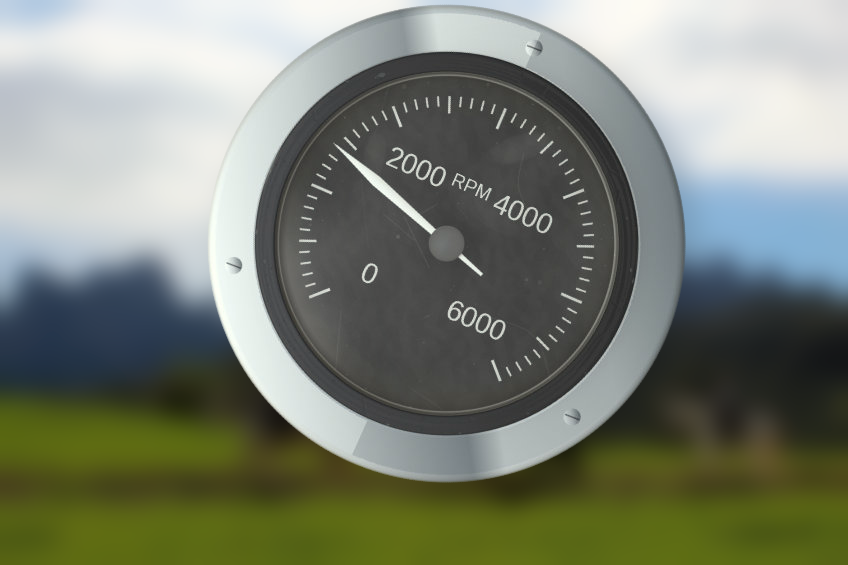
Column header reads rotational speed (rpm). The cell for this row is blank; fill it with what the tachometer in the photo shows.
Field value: 1400 rpm
